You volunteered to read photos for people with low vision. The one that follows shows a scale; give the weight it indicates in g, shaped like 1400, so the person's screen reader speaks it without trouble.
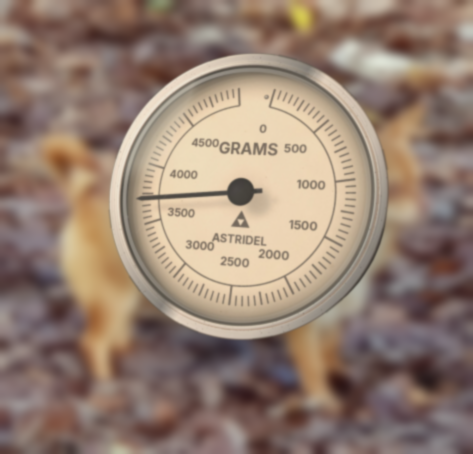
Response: 3700
